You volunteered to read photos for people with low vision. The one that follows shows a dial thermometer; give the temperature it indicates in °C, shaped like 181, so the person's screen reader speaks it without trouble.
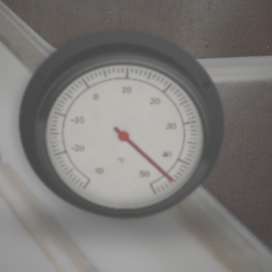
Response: 45
